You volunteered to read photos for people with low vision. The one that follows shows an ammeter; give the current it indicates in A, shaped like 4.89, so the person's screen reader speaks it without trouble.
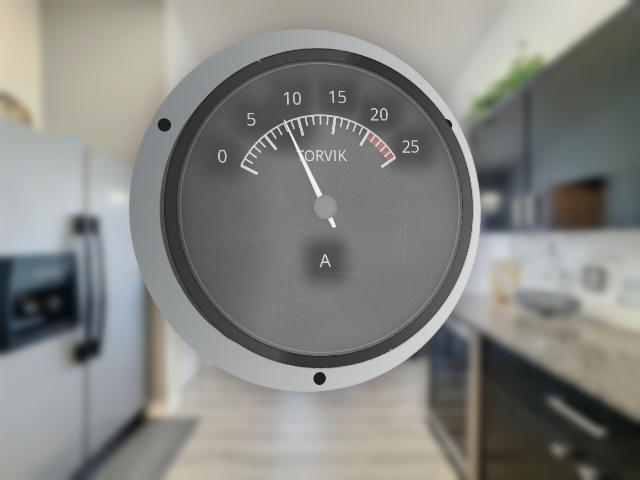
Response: 8
